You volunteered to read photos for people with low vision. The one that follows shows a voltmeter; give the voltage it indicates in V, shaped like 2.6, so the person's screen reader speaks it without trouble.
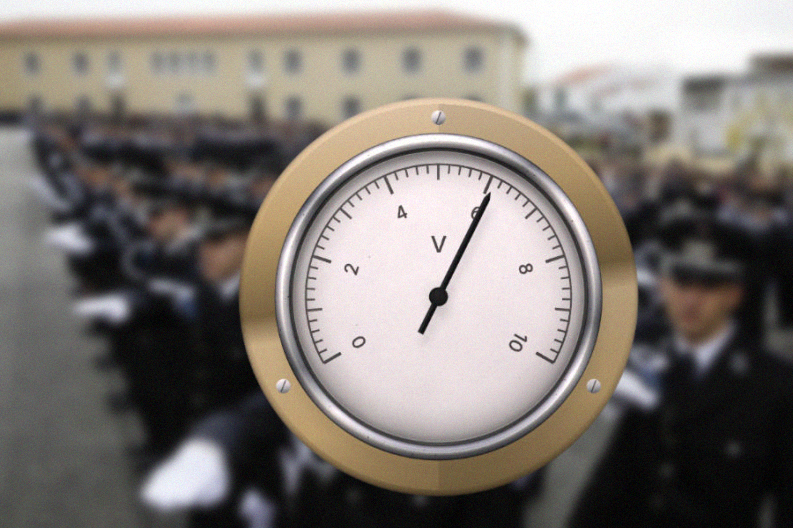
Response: 6.1
